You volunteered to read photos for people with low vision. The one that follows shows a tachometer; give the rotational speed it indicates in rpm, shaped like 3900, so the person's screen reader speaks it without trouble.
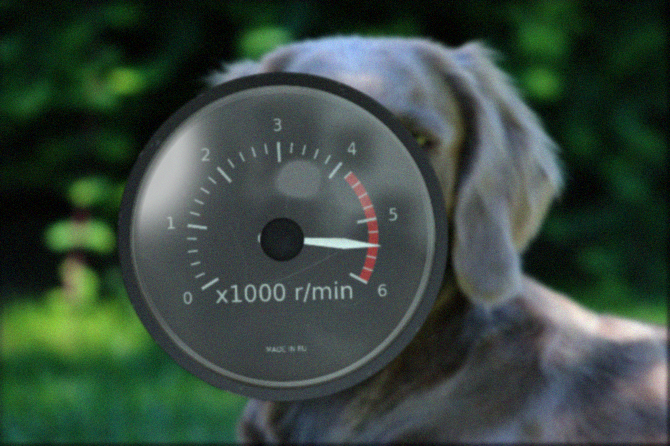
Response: 5400
